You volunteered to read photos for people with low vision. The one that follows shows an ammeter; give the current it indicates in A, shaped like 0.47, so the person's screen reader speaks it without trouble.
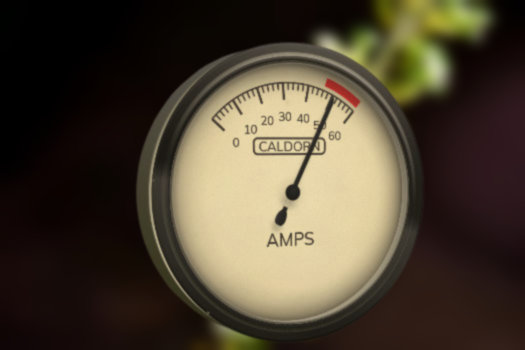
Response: 50
